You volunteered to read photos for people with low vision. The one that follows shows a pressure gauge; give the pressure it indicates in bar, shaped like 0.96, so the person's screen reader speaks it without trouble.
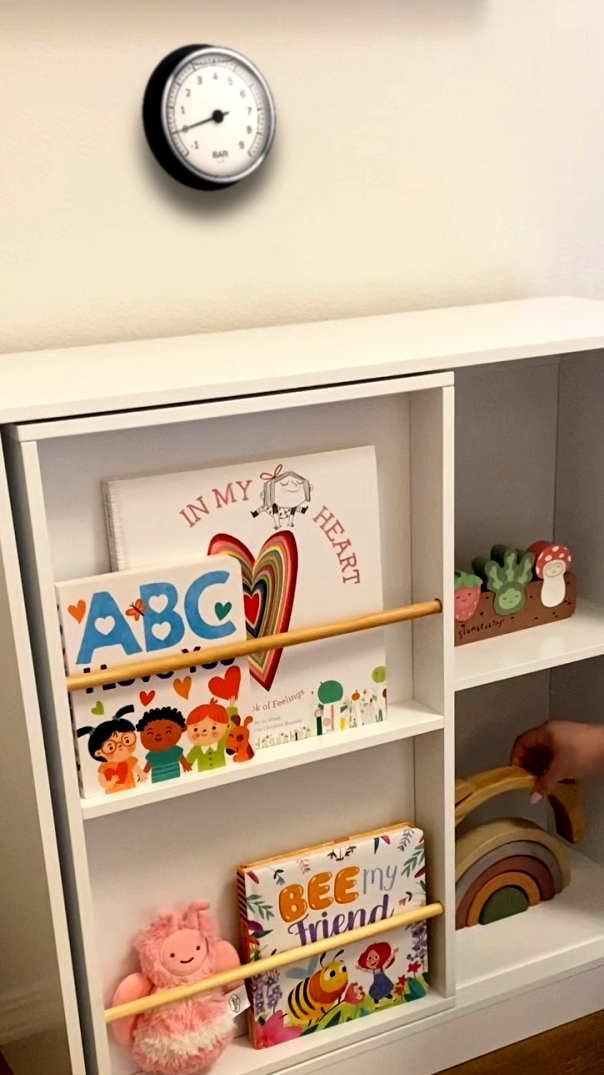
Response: 0
